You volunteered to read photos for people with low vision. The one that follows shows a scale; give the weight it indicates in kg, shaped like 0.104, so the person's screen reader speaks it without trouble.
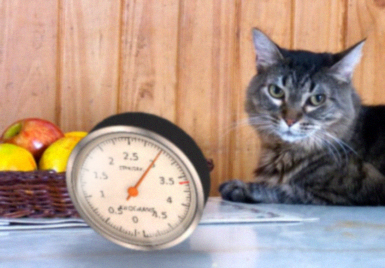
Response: 3
